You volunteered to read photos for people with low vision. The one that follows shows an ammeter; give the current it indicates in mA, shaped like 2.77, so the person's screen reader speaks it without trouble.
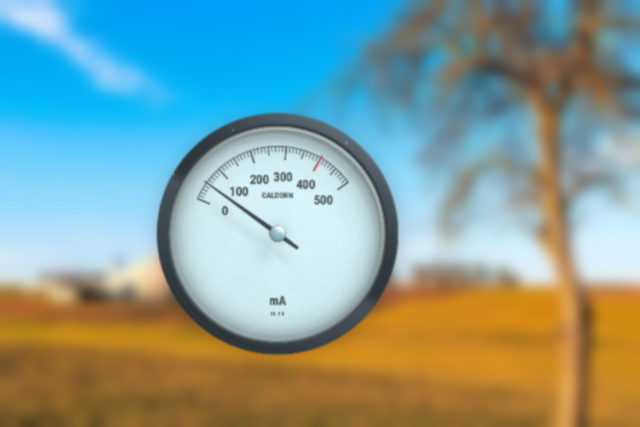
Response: 50
